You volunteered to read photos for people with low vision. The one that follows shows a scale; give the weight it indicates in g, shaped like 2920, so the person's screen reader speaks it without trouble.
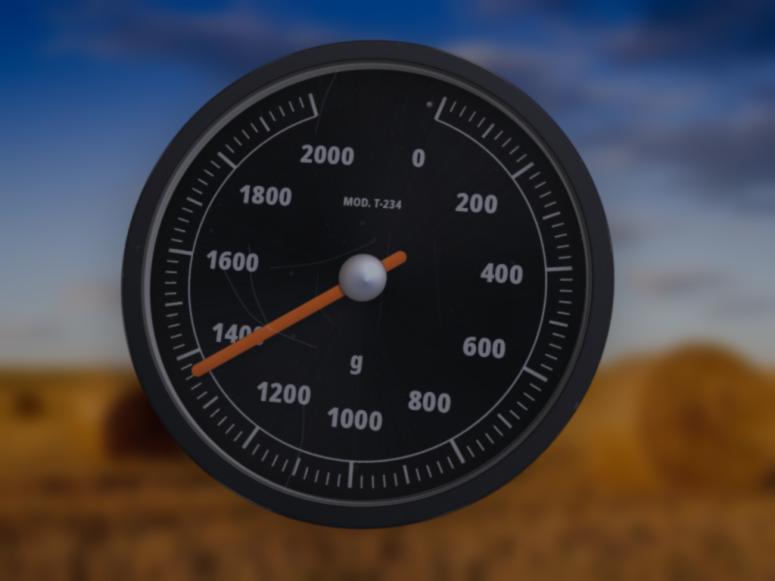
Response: 1360
